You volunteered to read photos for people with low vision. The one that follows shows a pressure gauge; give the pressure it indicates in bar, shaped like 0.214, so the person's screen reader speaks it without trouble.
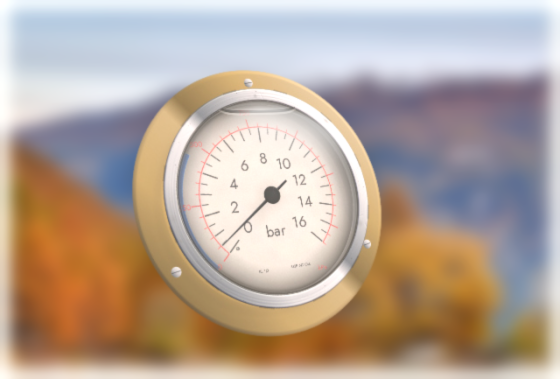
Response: 0.5
